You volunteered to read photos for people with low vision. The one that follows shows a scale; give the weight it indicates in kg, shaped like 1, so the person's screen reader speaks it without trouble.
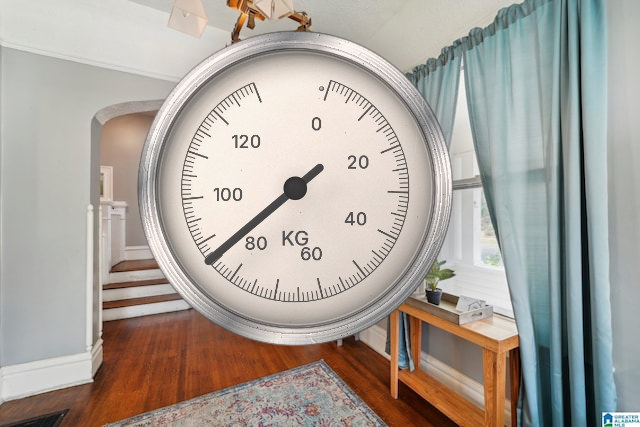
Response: 86
